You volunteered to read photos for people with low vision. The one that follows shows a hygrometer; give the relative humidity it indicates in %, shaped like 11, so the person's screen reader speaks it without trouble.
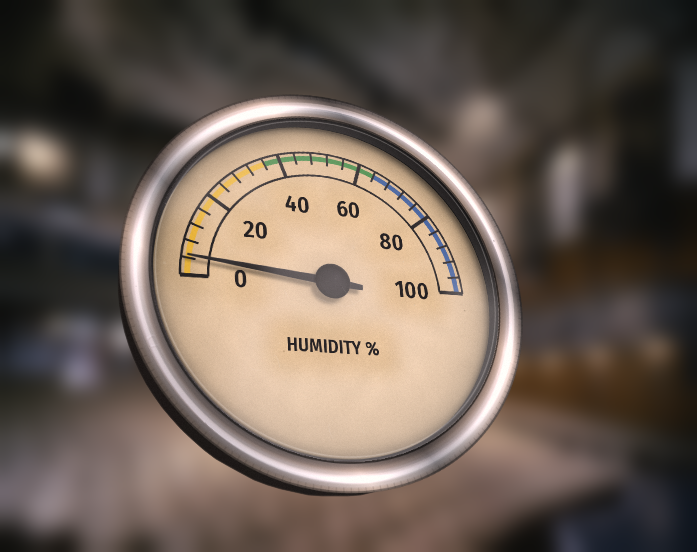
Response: 4
